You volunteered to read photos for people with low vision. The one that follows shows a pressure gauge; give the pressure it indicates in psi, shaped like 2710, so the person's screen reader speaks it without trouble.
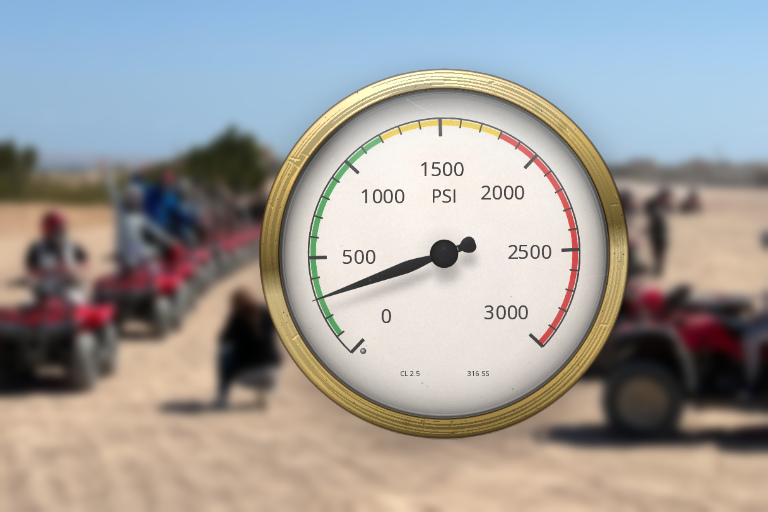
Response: 300
